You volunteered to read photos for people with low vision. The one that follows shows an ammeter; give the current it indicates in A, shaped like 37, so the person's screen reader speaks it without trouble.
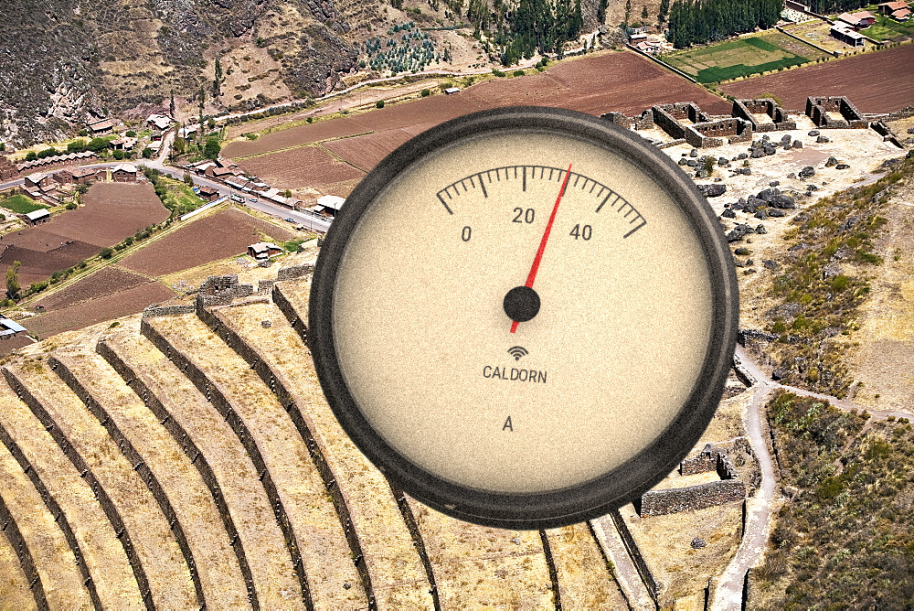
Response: 30
